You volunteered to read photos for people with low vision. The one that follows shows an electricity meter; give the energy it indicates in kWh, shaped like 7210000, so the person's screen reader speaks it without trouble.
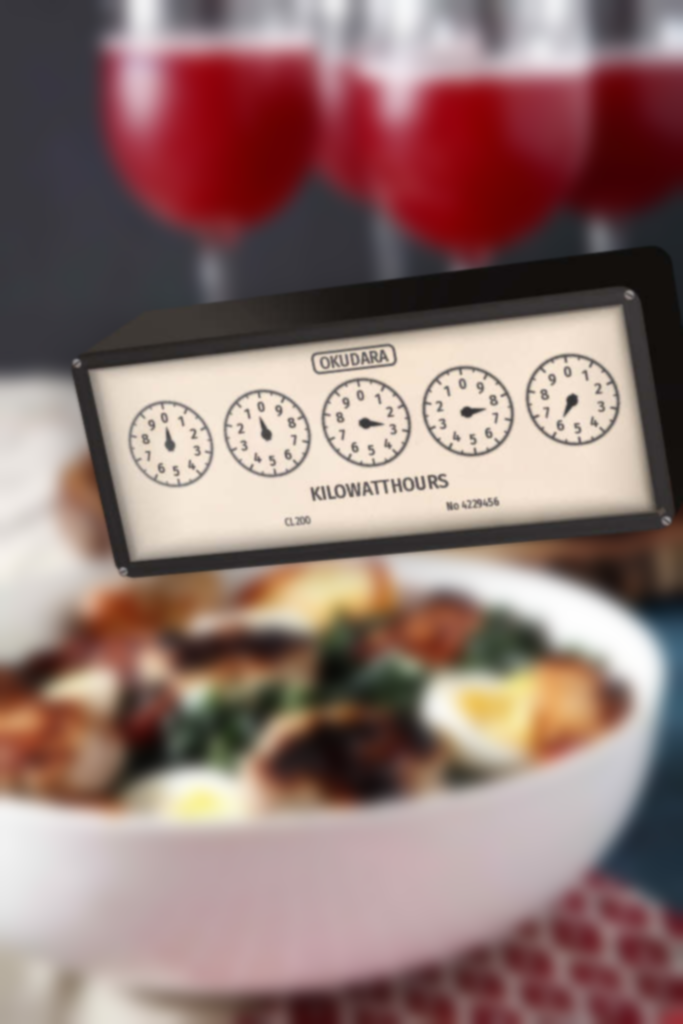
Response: 276
